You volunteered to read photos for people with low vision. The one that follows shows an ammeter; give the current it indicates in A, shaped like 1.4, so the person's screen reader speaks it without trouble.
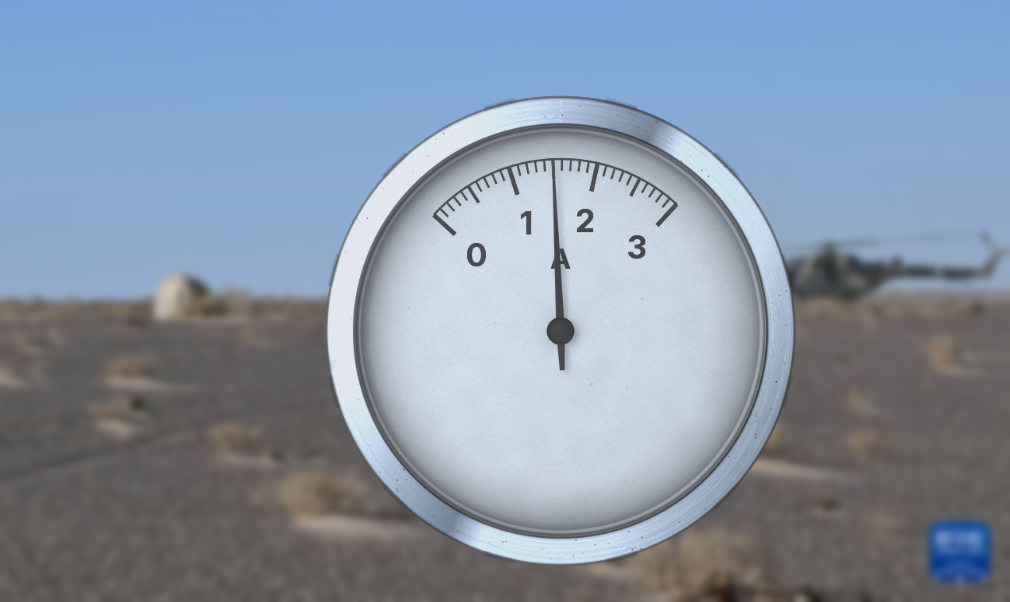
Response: 1.5
